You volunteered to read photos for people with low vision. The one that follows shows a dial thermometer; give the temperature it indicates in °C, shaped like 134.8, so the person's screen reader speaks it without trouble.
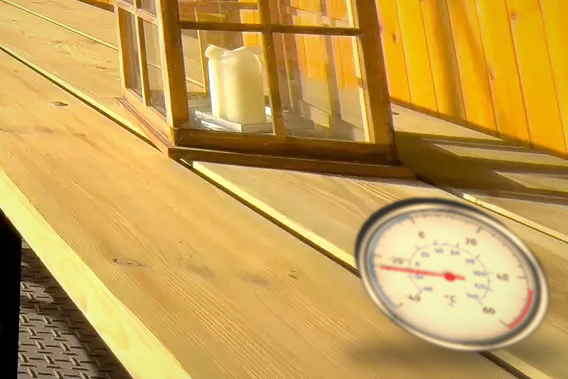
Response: -24
